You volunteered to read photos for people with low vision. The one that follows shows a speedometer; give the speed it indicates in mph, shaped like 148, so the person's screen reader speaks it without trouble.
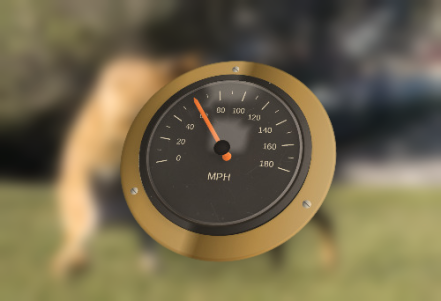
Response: 60
